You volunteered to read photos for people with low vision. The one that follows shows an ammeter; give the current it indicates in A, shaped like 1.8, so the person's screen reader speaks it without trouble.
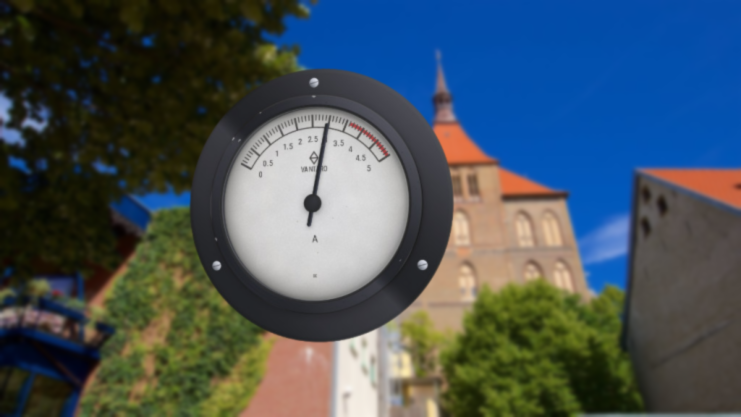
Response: 3
